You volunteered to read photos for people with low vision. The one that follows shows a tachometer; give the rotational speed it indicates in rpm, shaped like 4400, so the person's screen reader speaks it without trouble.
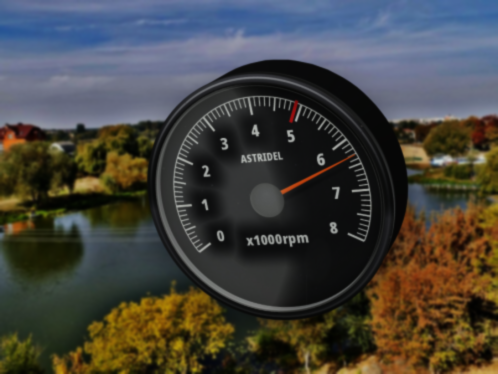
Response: 6300
